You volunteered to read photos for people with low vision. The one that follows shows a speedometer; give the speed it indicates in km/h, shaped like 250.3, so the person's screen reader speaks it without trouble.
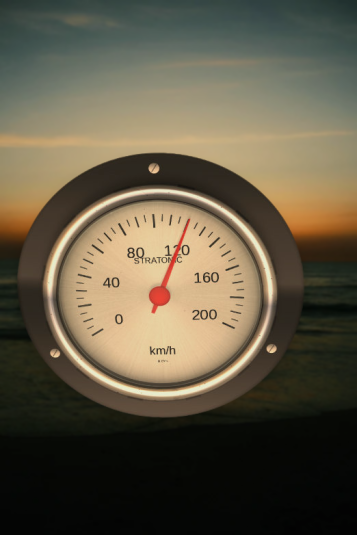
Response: 120
